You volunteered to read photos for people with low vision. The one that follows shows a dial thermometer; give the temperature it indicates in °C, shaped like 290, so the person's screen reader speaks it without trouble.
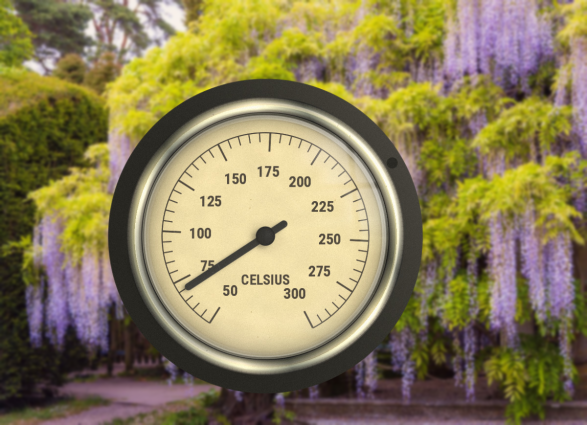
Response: 70
